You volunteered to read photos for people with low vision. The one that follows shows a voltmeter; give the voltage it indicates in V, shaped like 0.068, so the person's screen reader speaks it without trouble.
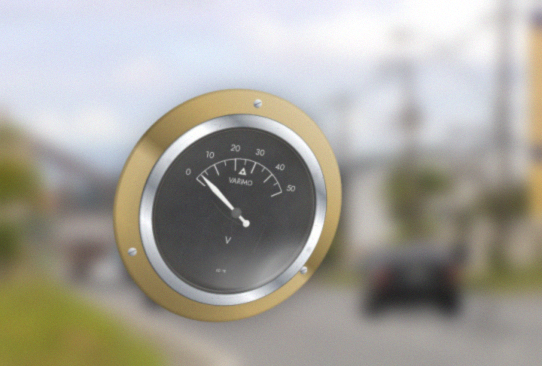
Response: 2.5
